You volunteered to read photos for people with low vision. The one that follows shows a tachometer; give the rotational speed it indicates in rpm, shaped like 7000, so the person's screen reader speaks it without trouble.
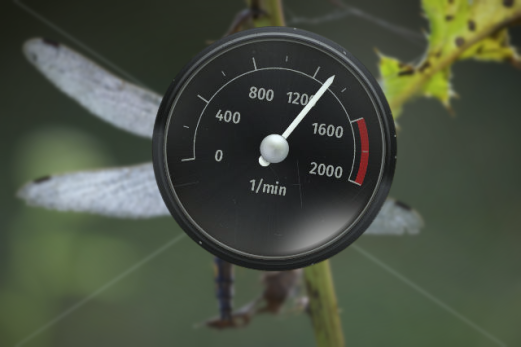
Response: 1300
